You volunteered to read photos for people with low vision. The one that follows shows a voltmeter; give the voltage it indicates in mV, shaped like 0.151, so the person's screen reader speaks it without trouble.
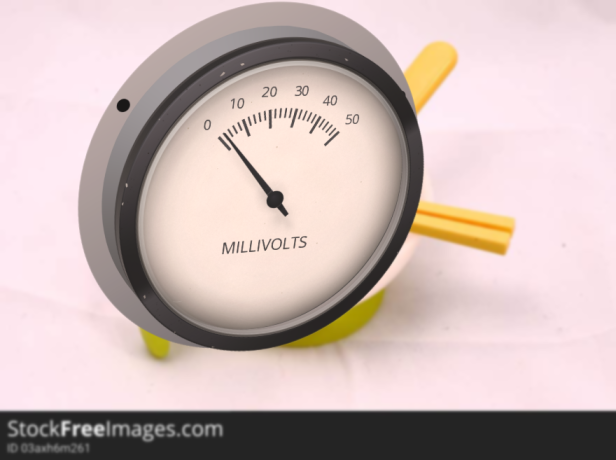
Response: 2
